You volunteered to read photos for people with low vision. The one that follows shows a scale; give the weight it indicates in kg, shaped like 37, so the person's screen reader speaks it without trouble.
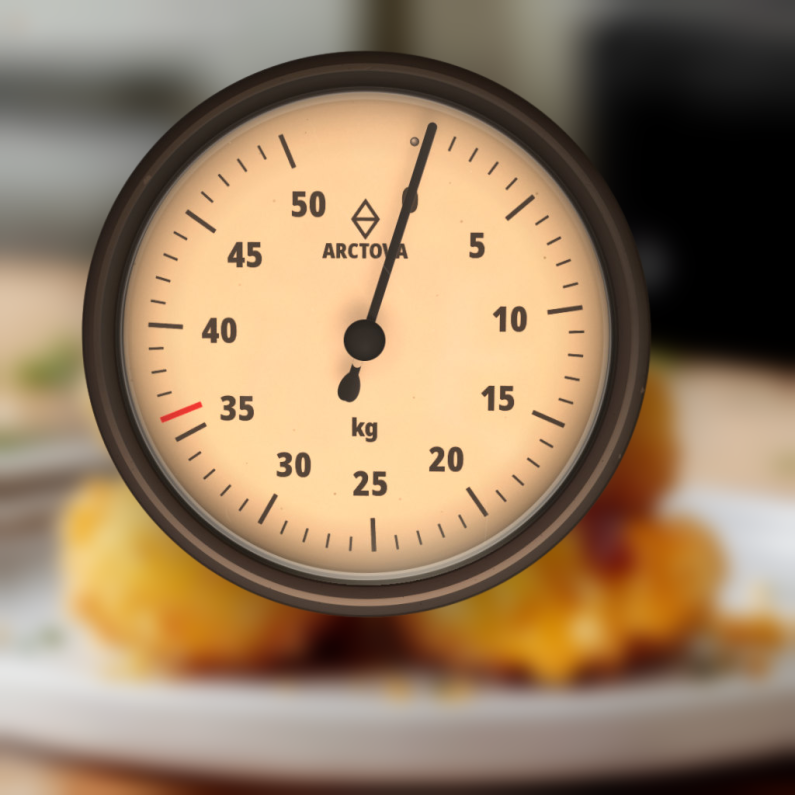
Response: 0
